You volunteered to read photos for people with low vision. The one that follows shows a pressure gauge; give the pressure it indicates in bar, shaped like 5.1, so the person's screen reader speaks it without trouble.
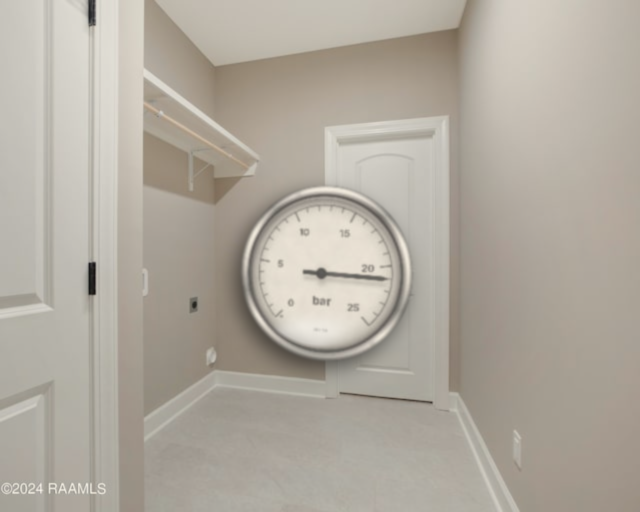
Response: 21
